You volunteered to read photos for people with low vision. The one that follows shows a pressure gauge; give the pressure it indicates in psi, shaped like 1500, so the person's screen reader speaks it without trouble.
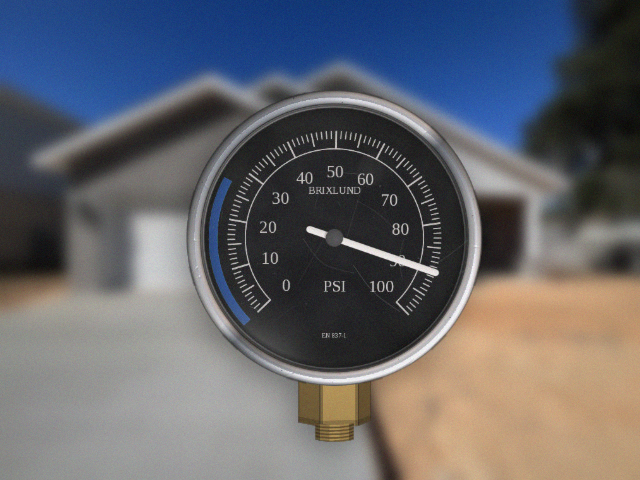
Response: 90
